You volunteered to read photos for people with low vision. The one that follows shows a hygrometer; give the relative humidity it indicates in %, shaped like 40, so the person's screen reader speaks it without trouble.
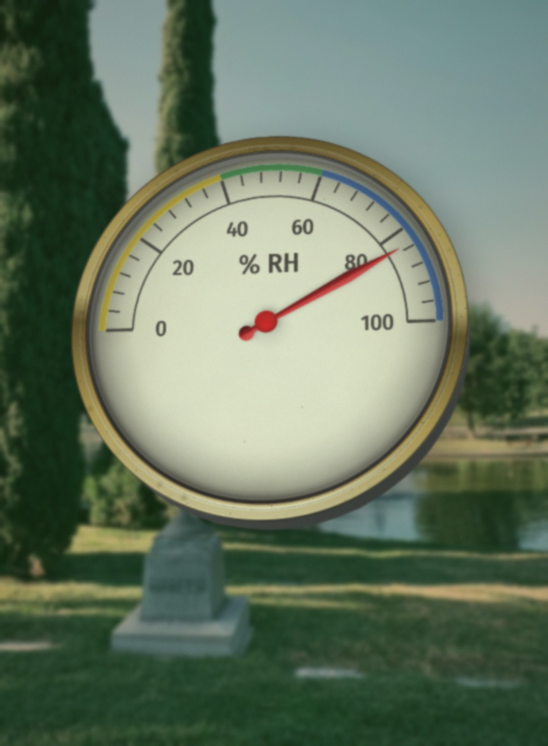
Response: 84
